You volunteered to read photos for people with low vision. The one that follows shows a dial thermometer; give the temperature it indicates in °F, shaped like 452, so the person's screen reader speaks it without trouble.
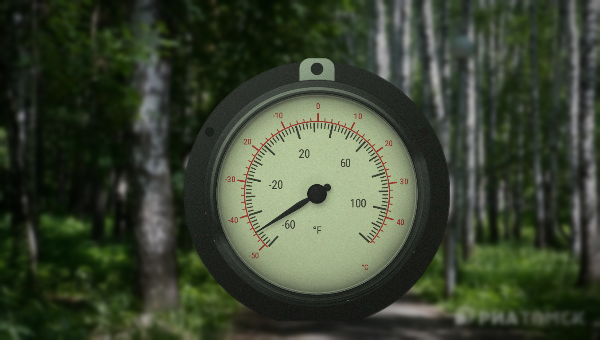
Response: -50
